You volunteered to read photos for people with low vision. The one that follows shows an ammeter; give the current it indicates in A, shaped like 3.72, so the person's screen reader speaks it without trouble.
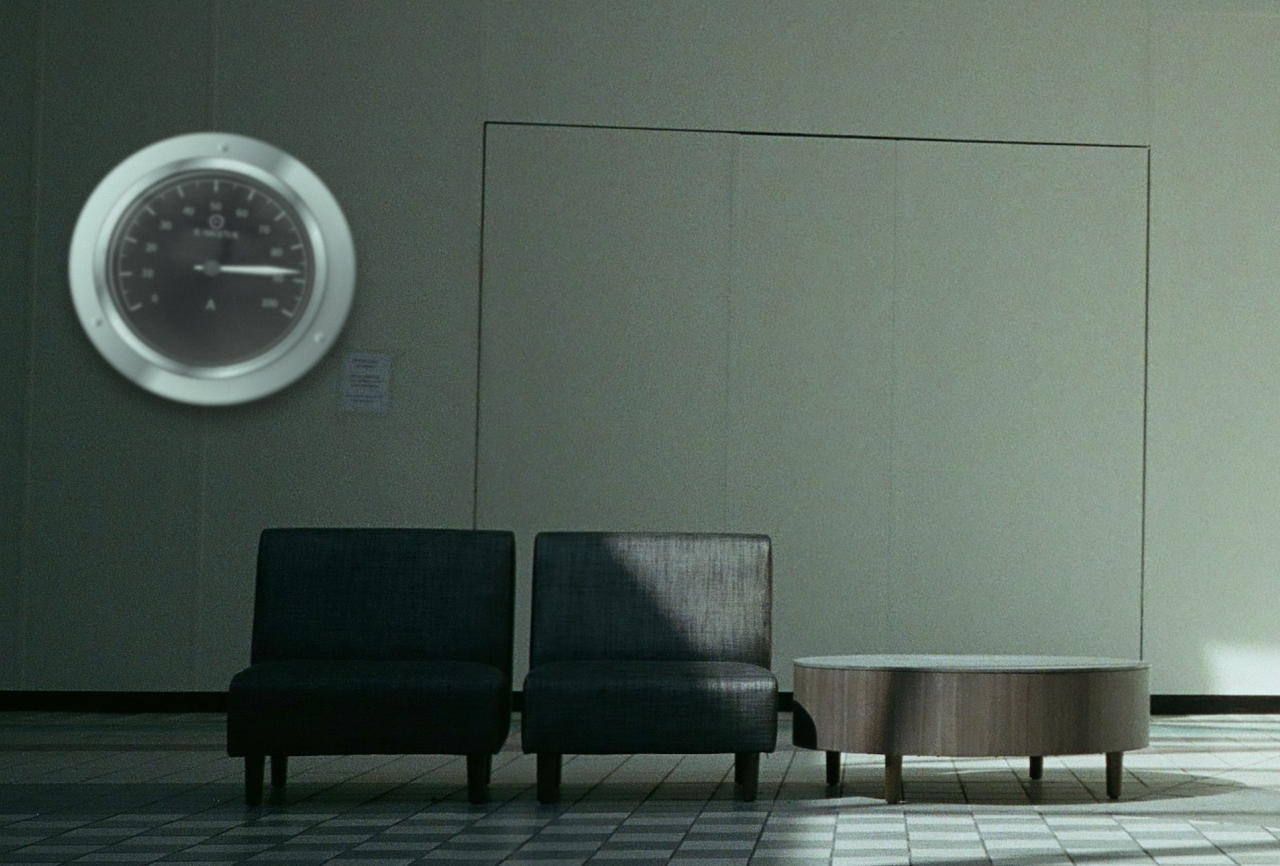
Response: 87.5
